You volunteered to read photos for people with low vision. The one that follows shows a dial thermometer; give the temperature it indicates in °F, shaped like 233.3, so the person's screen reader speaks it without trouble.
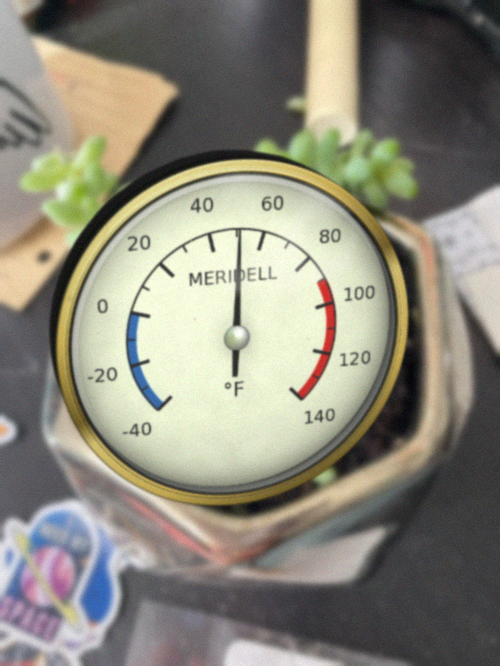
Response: 50
